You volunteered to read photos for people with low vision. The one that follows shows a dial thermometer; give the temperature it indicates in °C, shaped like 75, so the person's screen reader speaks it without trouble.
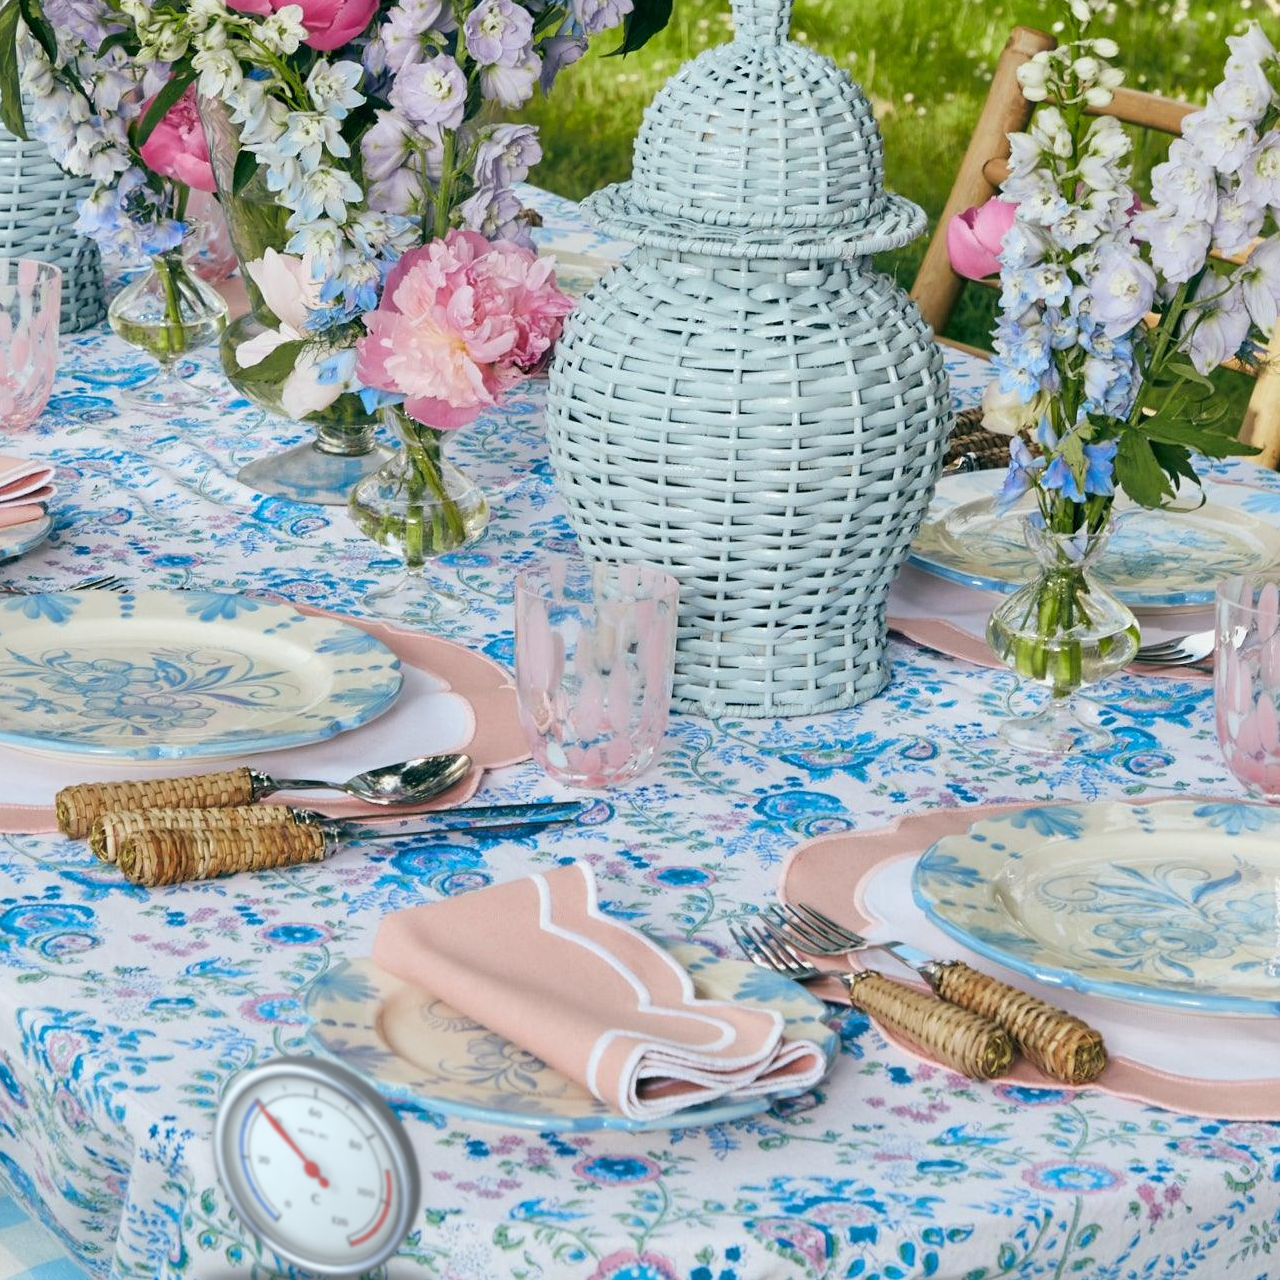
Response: 40
